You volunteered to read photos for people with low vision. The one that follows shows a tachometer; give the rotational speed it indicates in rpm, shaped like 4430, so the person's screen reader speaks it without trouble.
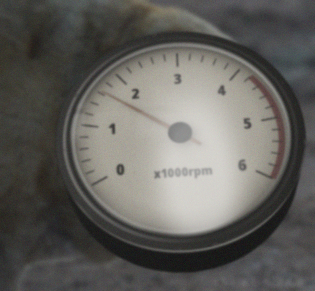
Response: 1600
